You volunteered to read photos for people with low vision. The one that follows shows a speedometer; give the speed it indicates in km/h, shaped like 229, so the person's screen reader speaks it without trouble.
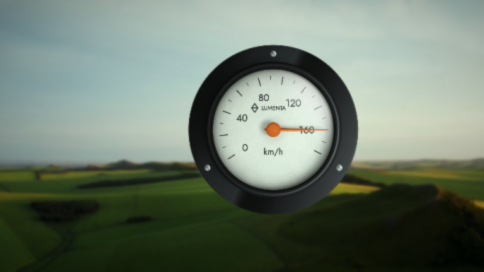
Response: 160
